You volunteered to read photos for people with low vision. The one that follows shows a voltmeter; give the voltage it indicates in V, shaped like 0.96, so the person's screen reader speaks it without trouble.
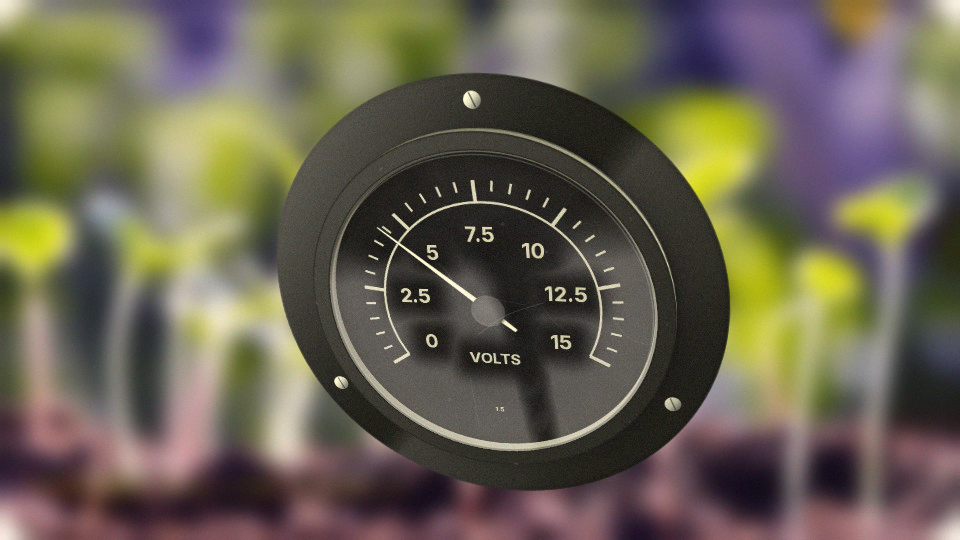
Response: 4.5
